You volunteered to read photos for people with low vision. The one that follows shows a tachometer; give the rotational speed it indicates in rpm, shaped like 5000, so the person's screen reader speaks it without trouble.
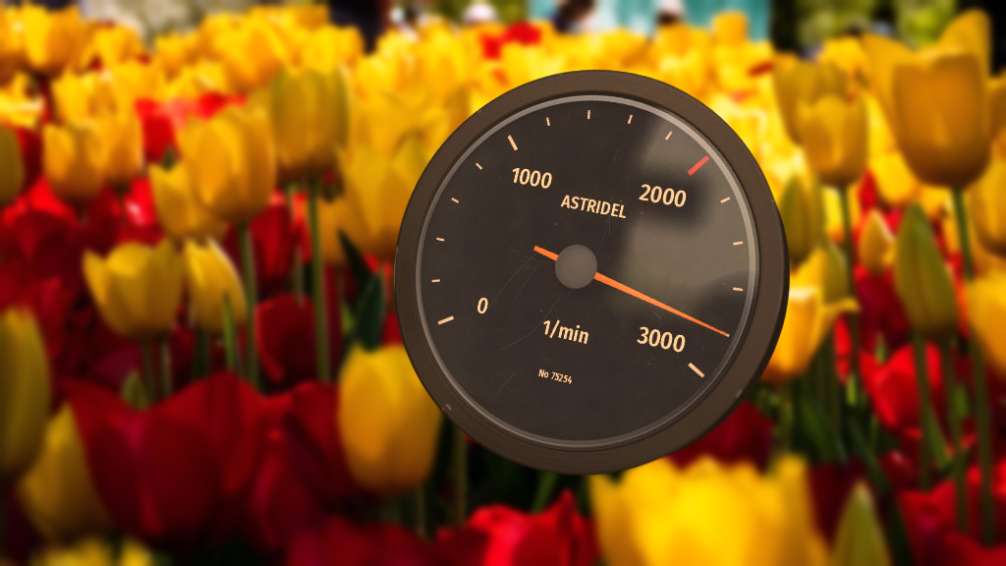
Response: 2800
